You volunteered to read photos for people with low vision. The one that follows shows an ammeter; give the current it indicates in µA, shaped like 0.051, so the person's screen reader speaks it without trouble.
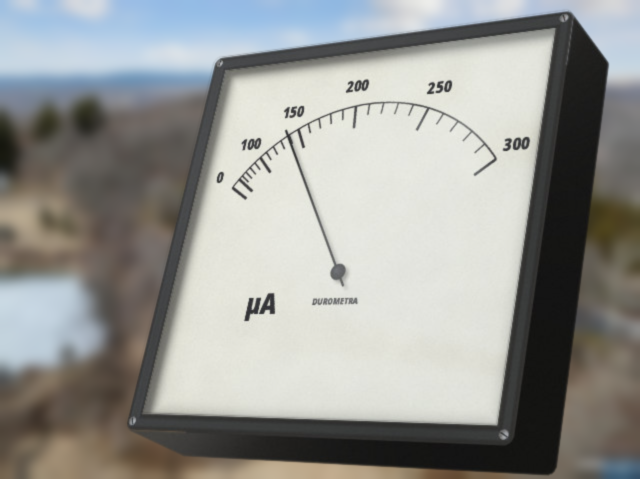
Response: 140
